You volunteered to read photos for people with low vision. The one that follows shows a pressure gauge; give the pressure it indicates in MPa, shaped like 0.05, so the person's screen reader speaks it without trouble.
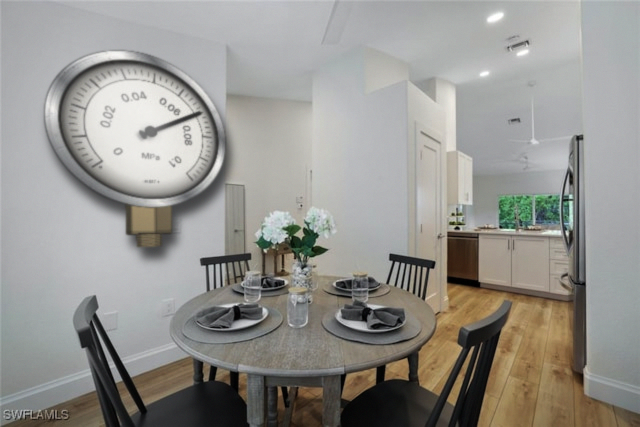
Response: 0.07
